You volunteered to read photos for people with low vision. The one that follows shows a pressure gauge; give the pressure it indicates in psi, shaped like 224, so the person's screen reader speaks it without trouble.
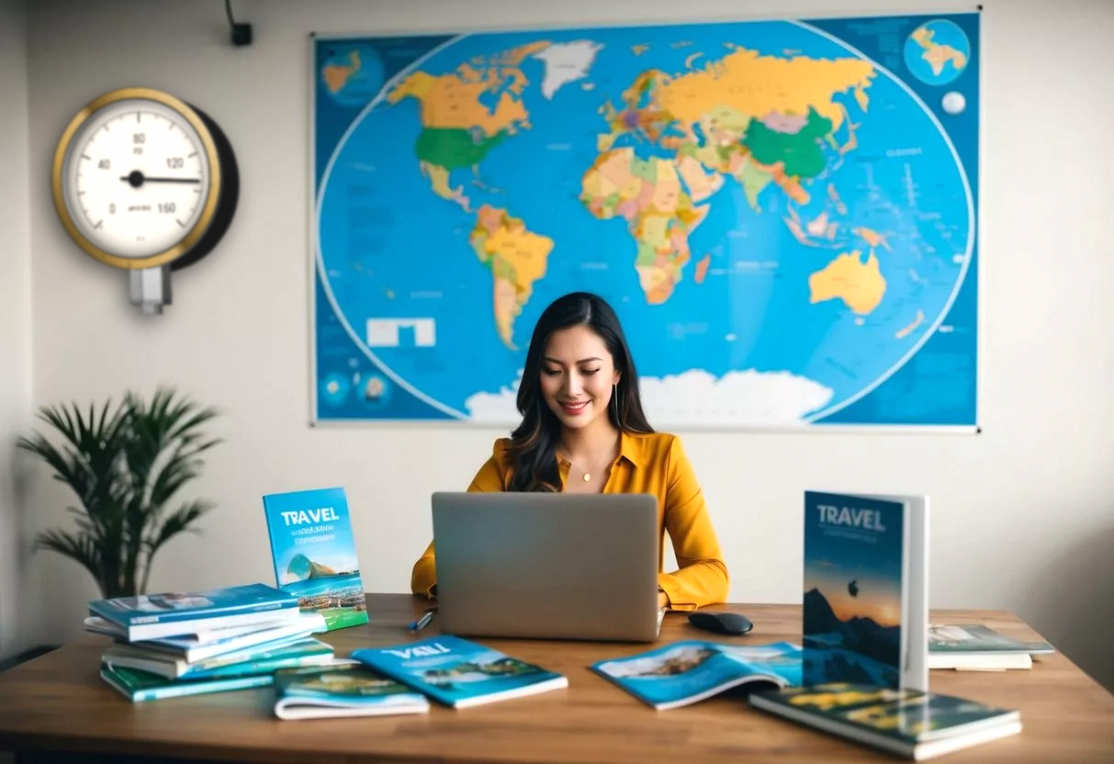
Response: 135
